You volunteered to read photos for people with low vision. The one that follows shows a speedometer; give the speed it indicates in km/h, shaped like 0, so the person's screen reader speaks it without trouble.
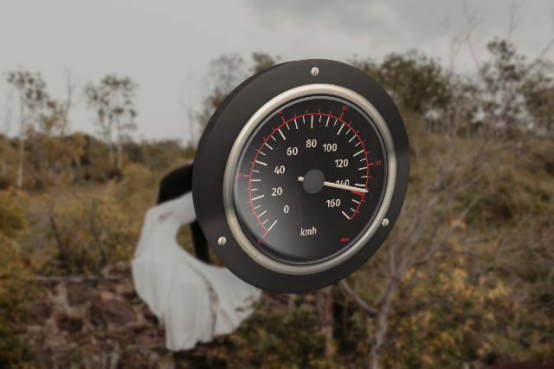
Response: 142.5
